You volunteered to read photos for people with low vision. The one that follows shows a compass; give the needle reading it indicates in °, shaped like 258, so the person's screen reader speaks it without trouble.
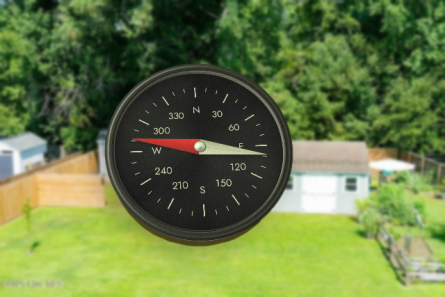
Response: 280
